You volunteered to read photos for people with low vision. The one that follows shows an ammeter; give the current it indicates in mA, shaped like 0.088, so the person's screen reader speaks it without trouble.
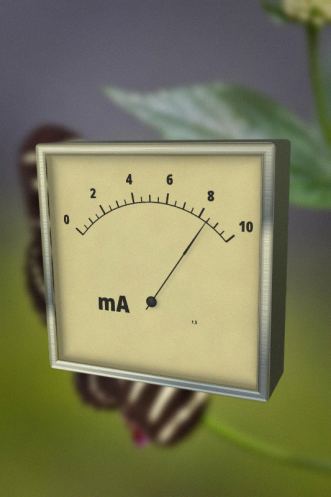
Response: 8.5
